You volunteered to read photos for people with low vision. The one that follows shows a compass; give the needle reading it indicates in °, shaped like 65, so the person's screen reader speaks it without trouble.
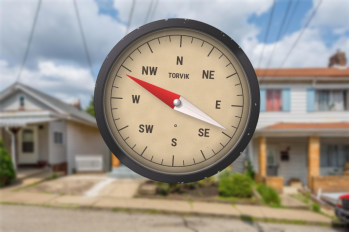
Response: 295
